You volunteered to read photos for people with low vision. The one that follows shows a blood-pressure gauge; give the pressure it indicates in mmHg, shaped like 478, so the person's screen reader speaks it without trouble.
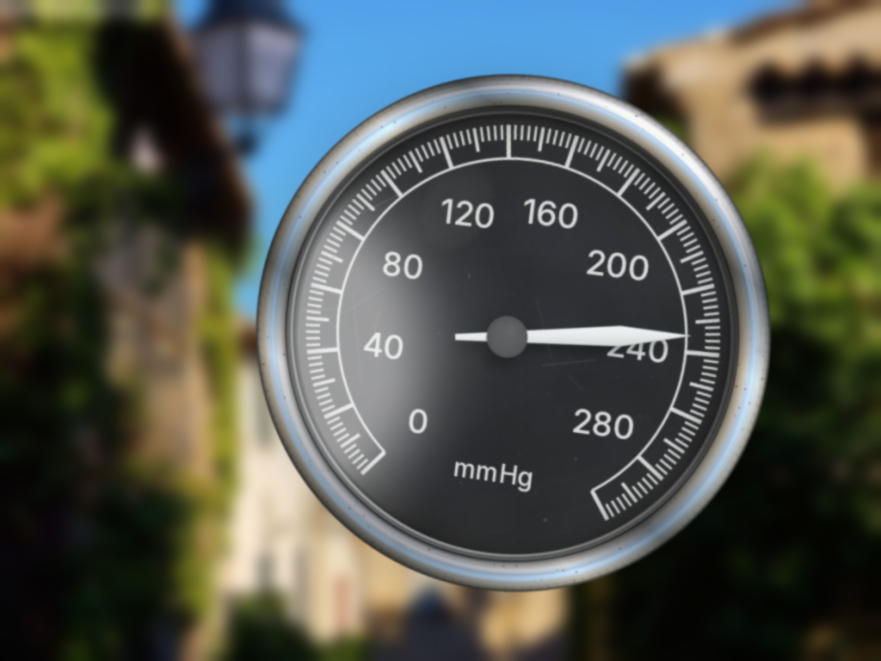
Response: 234
